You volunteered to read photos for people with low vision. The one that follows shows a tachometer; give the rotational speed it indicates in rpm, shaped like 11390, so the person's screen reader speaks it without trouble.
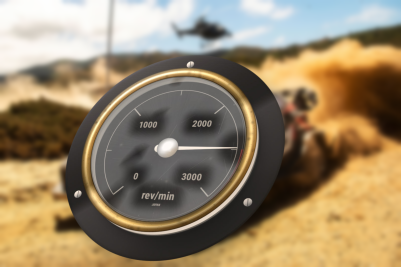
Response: 2500
